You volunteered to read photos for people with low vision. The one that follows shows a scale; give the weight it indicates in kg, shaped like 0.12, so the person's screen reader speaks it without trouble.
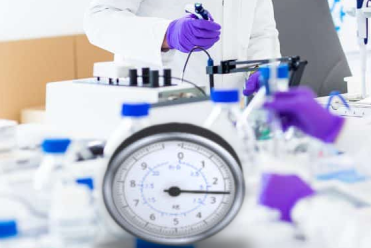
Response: 2.5
